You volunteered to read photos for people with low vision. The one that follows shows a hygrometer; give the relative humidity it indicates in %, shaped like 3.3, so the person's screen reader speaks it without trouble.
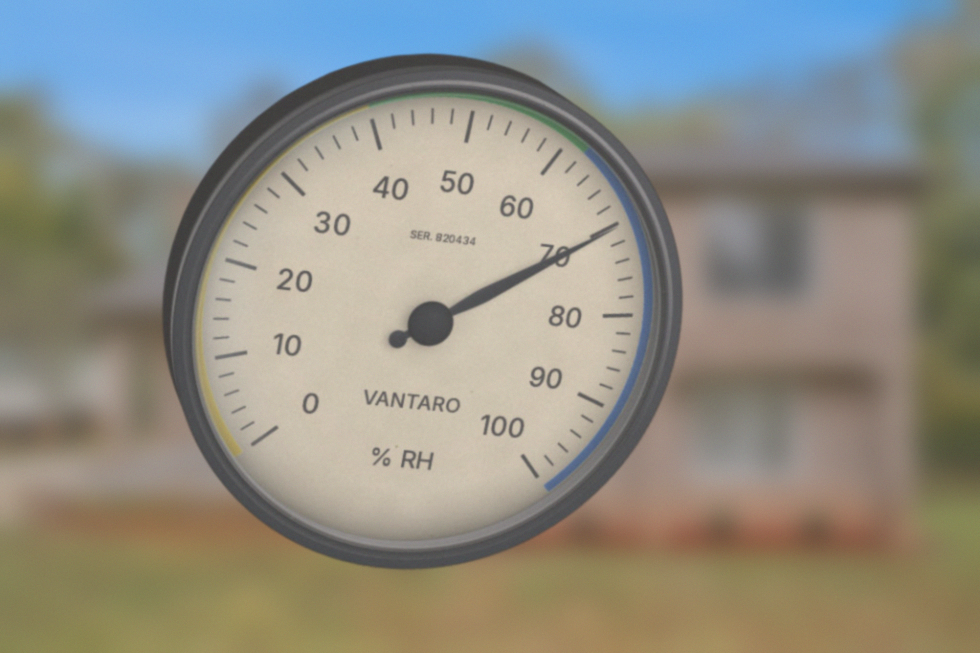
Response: 70
